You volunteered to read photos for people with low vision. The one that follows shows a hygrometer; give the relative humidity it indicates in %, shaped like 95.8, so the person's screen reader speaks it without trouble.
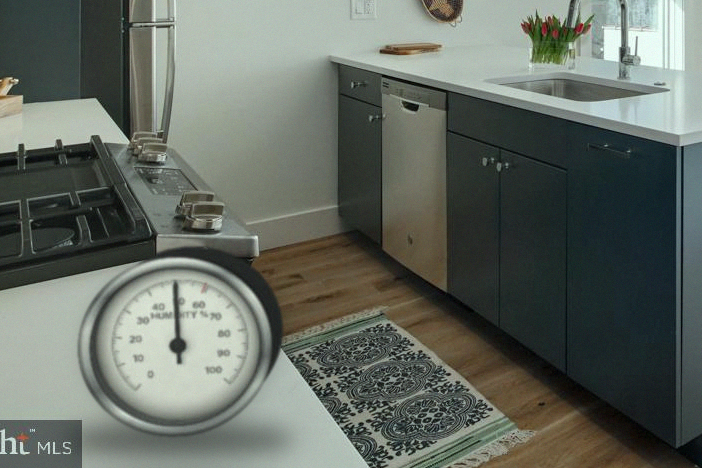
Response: 50
